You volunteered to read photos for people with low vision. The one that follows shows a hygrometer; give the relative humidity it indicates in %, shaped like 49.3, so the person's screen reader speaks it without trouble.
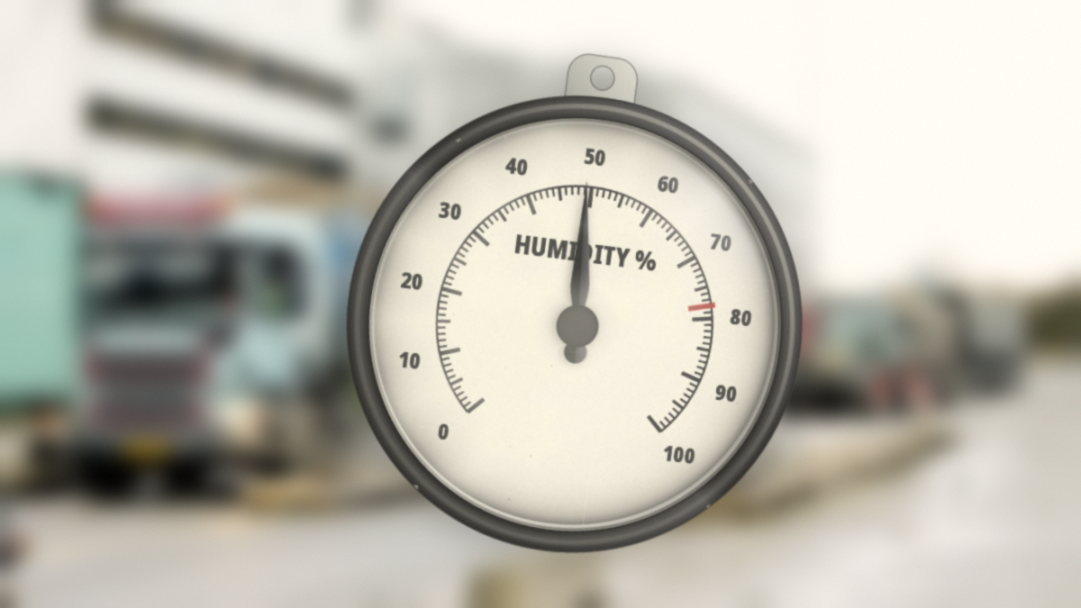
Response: 49
